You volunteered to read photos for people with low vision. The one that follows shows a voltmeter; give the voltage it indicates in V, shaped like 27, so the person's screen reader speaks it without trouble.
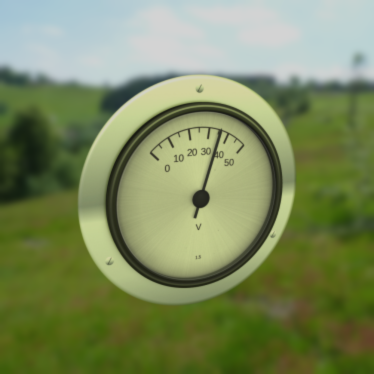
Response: 35
